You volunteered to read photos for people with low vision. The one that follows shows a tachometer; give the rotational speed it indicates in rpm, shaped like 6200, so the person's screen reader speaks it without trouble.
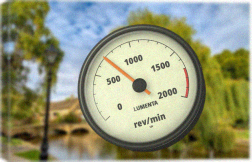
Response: 700
